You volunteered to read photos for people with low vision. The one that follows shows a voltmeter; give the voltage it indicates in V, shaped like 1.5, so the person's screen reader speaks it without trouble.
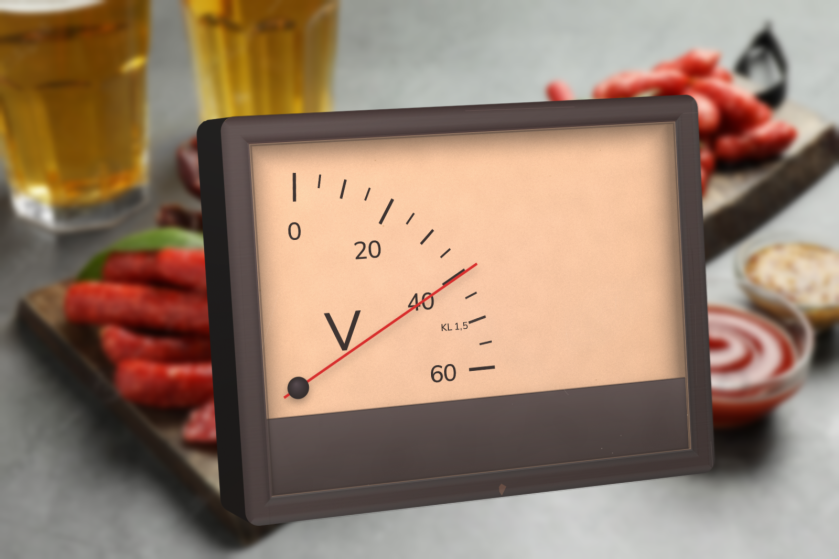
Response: 40
